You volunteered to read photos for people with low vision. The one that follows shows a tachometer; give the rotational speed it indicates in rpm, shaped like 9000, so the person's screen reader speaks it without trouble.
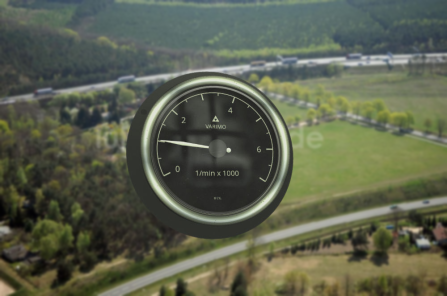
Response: 1000
